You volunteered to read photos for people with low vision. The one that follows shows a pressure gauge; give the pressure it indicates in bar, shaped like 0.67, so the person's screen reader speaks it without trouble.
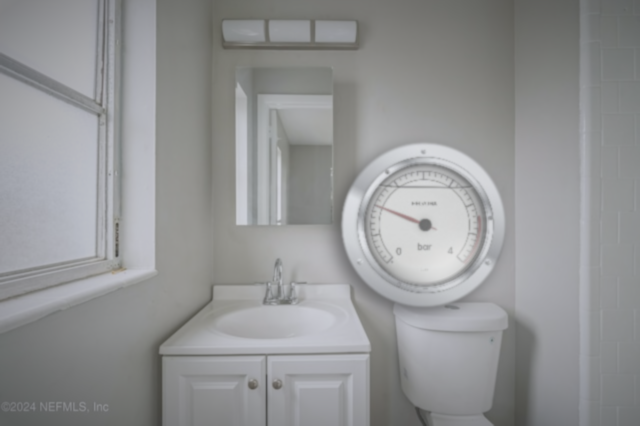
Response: 1
